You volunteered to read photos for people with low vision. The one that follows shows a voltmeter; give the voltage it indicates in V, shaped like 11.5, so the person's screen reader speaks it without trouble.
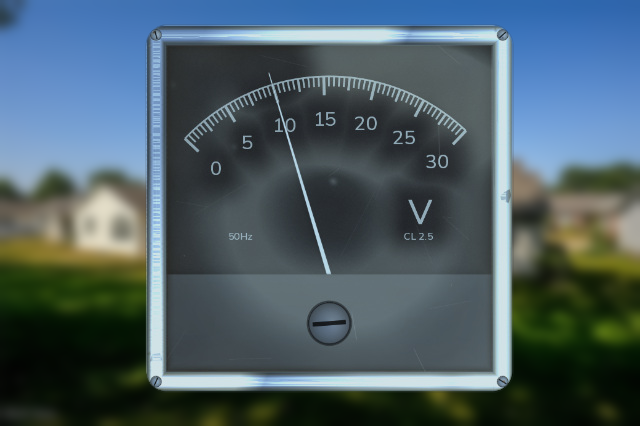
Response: 10
